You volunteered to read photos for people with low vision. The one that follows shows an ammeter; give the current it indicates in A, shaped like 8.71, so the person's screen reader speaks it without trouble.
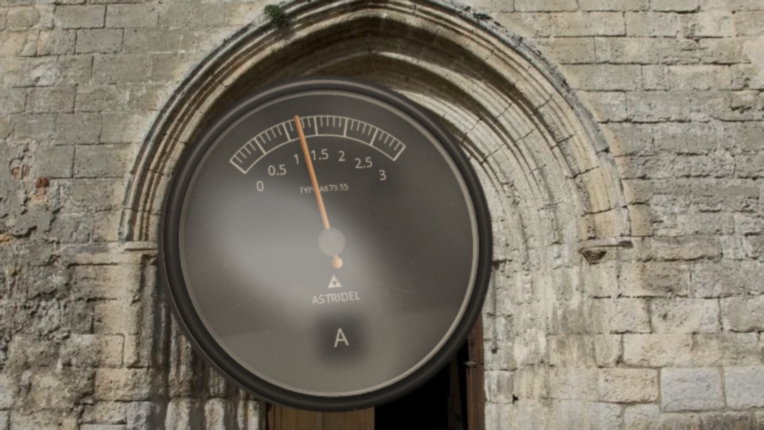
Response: 1.2
